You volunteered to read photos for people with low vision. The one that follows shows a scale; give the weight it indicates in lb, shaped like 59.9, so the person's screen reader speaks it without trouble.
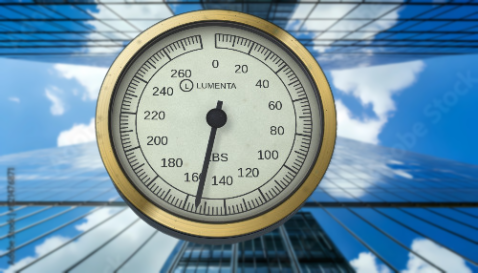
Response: 154
